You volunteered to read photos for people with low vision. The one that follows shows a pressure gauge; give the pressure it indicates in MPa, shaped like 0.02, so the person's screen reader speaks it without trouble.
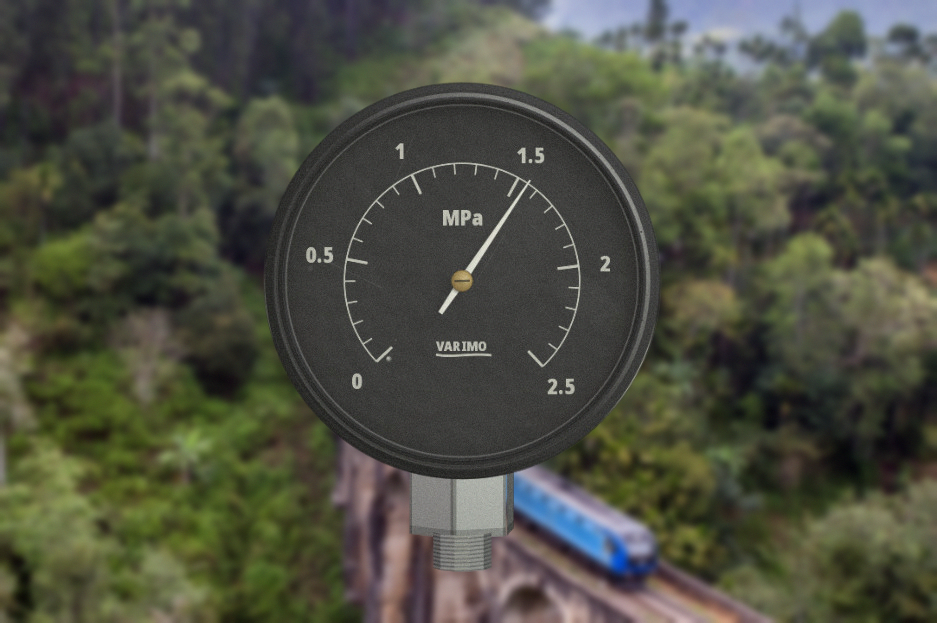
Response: 1.55
